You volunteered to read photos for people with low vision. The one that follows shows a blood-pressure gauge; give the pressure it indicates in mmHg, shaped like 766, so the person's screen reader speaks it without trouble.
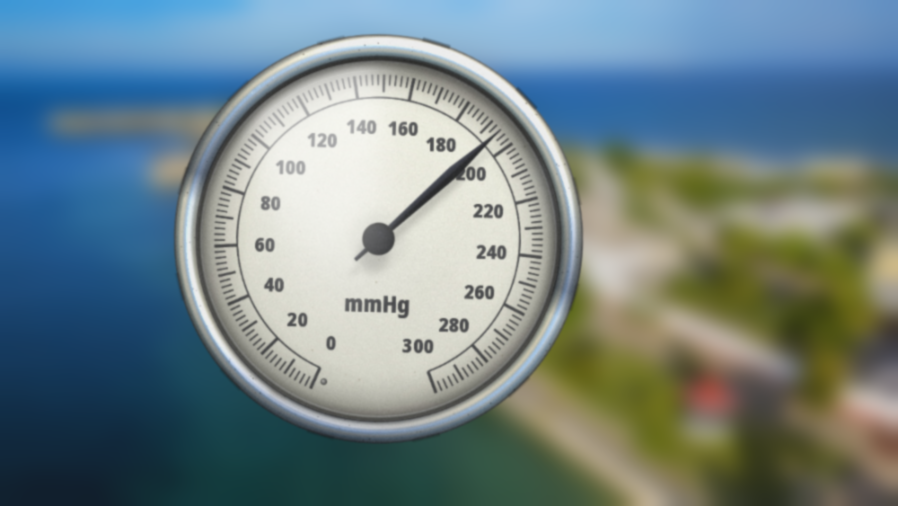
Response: 194
